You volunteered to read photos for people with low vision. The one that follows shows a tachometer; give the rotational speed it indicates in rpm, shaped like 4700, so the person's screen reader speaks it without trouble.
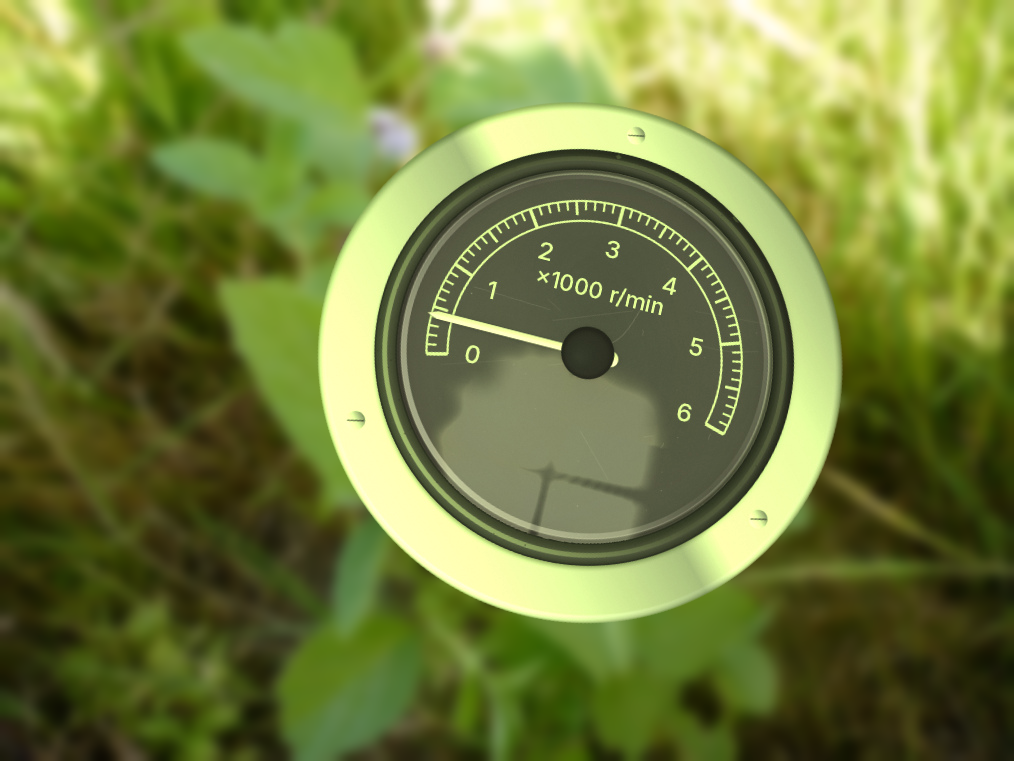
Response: 400
